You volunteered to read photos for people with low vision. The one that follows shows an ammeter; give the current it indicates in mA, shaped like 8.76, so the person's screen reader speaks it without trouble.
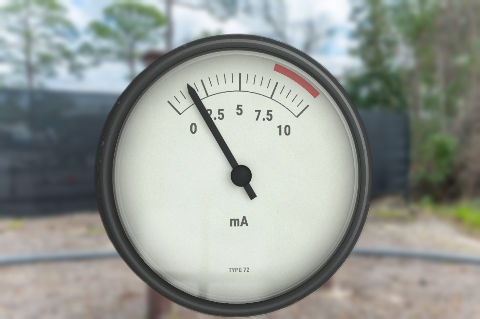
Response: 1.5
